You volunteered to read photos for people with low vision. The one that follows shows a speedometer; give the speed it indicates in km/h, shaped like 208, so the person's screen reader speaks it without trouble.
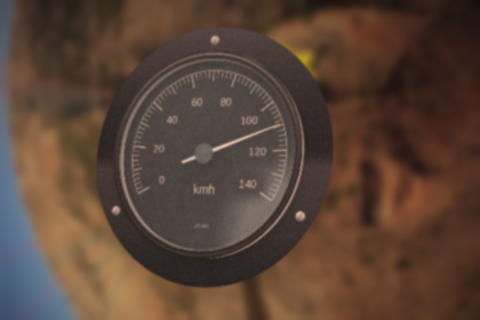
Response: 110
